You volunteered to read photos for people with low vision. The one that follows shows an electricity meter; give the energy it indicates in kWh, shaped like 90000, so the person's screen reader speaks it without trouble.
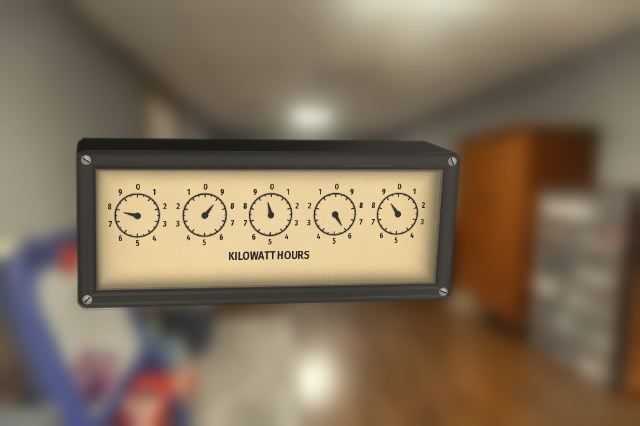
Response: 78959
